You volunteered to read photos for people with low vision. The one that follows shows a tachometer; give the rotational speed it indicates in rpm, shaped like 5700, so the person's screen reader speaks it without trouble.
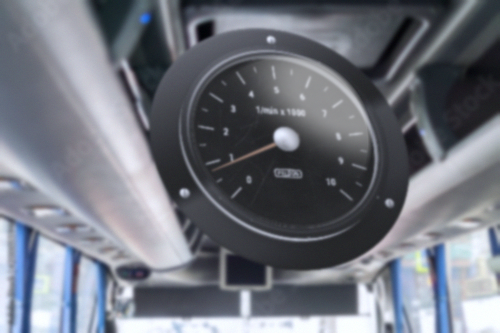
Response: 750
